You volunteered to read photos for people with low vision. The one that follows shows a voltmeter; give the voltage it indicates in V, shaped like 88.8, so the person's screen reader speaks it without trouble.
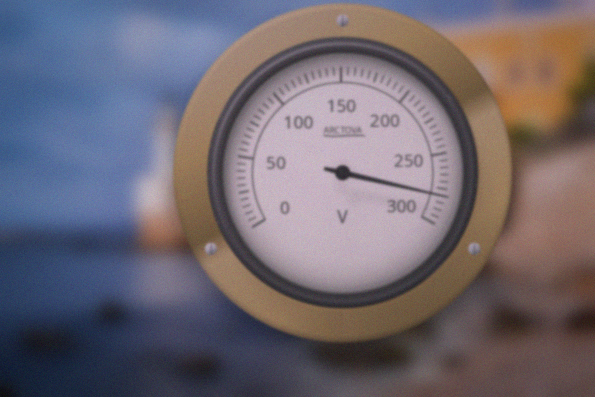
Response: 280
